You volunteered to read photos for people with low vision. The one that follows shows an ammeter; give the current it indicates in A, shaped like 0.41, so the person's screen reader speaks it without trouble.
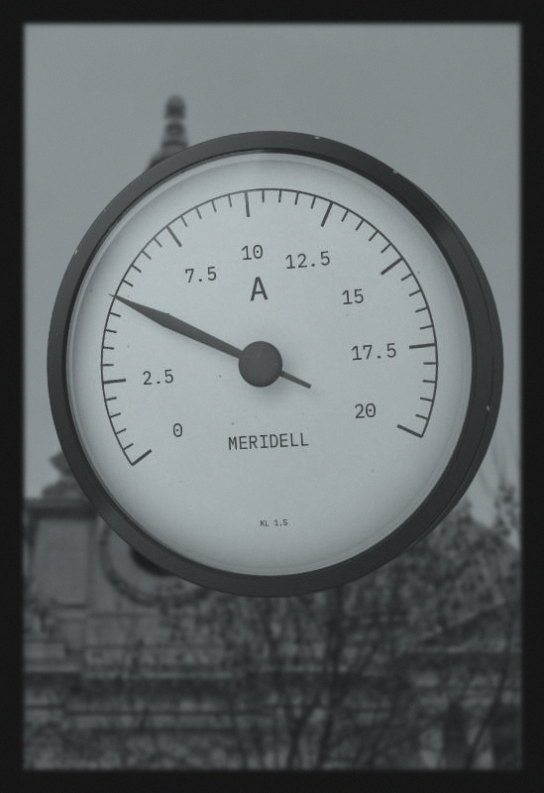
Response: 5
